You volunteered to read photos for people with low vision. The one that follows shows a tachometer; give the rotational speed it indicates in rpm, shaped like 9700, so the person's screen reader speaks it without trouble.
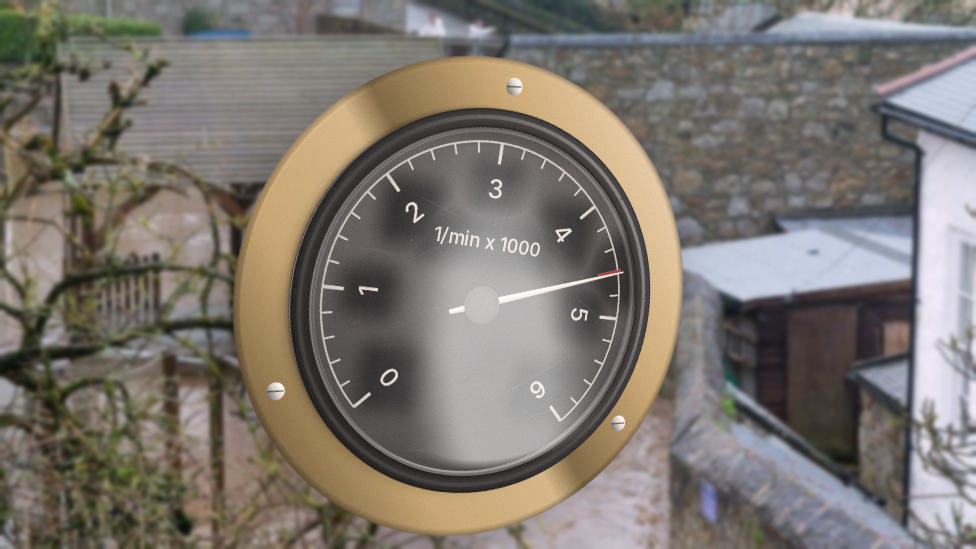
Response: 4600
